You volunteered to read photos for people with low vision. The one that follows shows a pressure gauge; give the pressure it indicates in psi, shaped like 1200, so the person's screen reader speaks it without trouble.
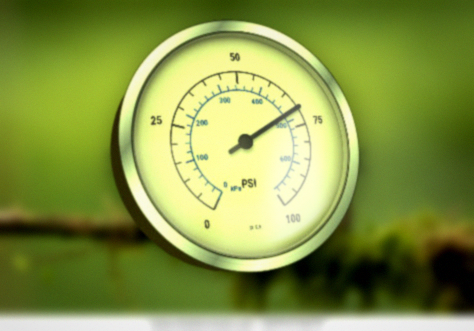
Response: 70
